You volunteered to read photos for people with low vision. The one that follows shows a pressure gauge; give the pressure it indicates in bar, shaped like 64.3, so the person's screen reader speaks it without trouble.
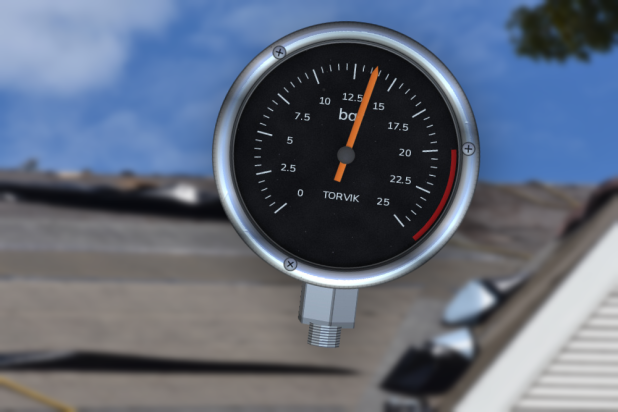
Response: 13.75
